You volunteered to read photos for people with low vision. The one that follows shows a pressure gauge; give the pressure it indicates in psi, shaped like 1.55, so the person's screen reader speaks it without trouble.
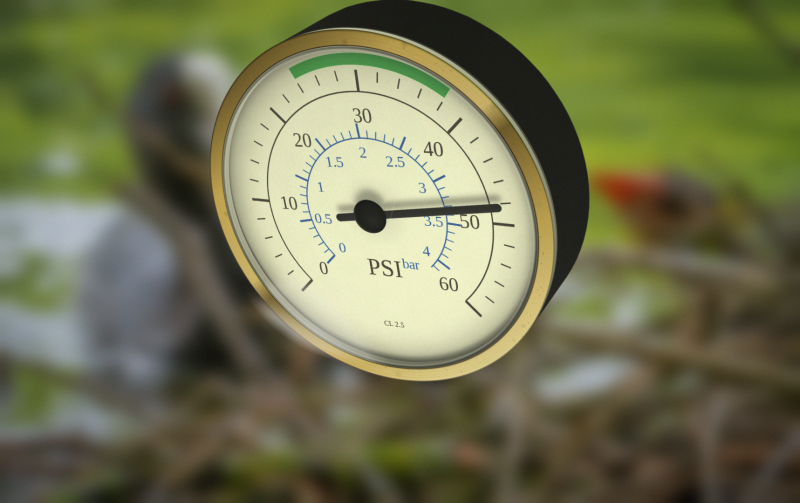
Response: 48
